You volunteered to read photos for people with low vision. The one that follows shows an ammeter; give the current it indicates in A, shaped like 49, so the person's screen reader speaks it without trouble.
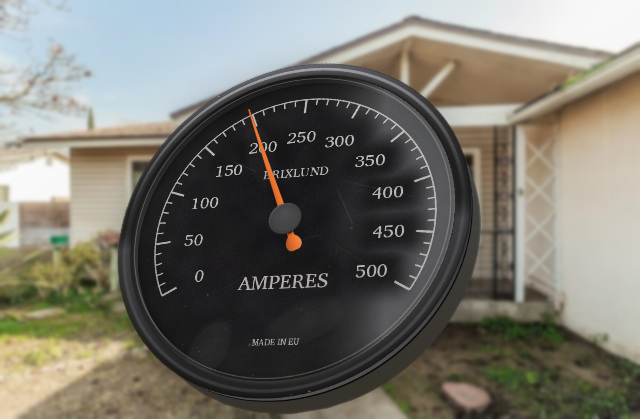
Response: 200
